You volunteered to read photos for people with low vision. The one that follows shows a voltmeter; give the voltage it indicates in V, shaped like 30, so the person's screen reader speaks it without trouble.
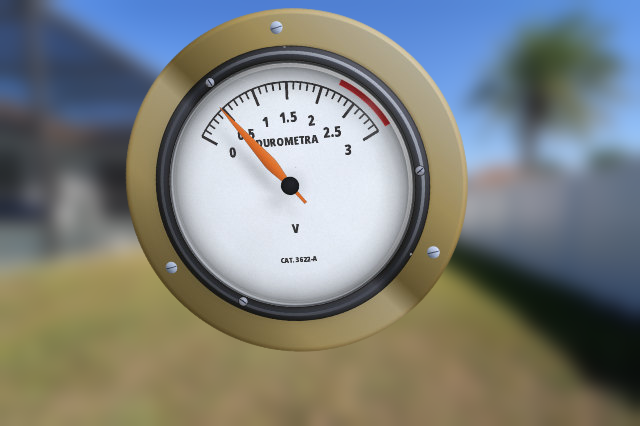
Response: 0.5
